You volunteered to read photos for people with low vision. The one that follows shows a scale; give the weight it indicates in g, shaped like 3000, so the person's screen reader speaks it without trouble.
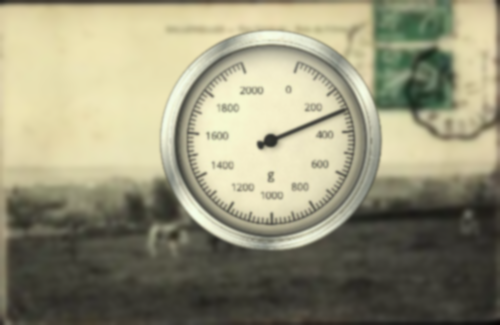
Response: 300
